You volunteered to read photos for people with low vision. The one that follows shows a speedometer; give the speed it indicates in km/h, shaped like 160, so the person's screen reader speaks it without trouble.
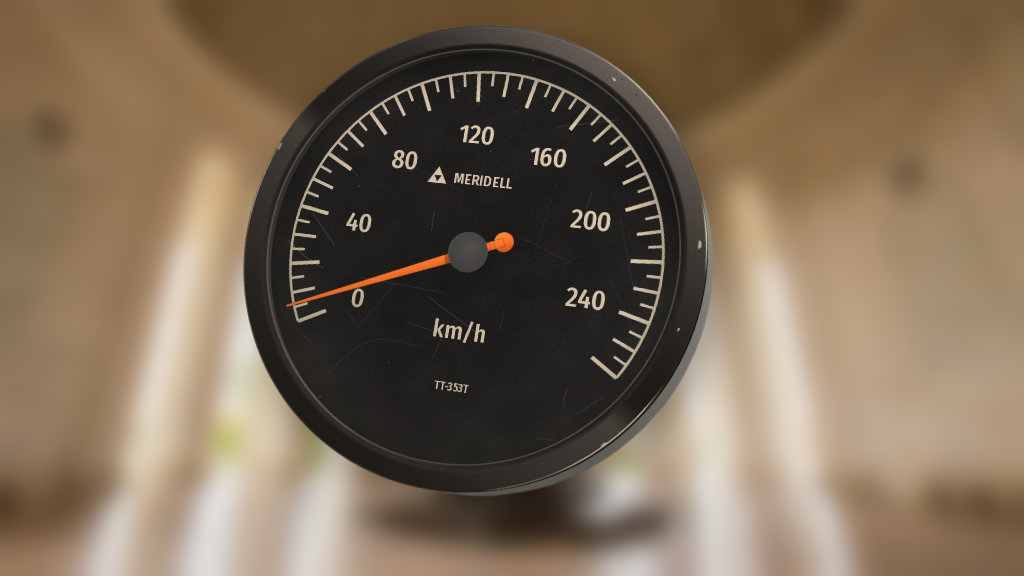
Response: 5
